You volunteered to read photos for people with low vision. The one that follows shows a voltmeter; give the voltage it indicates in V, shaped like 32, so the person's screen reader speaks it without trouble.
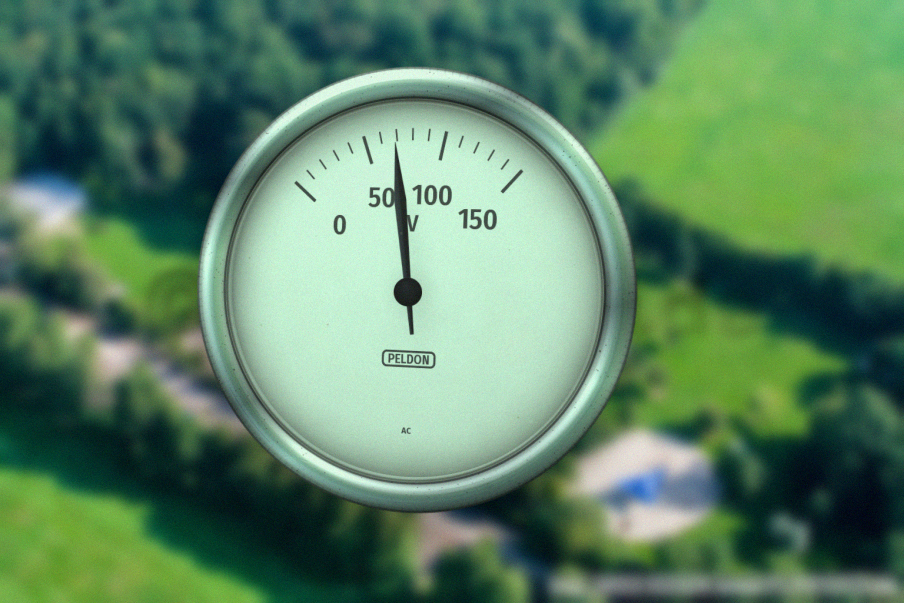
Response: 70
